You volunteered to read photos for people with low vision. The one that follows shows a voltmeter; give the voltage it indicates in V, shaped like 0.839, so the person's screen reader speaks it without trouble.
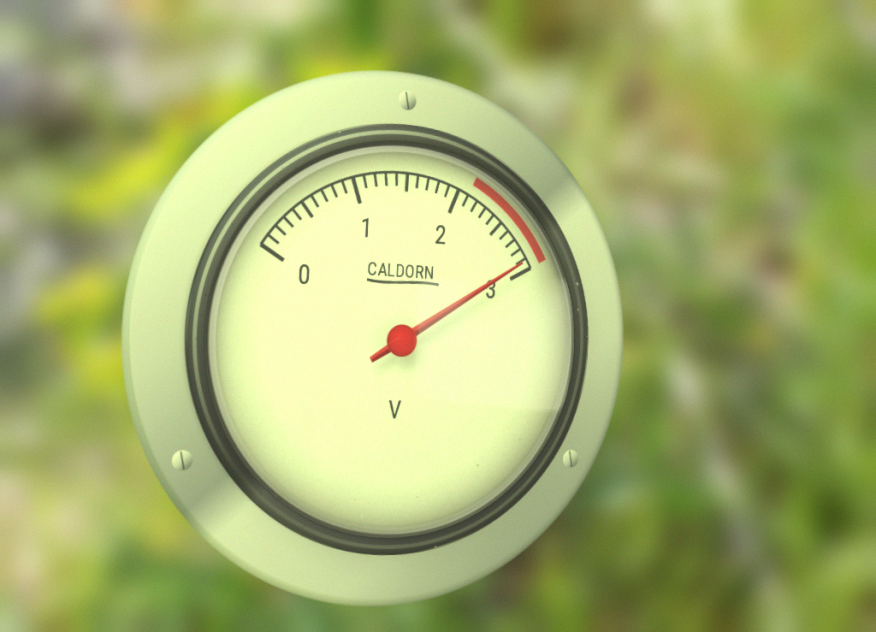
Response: 2.9
